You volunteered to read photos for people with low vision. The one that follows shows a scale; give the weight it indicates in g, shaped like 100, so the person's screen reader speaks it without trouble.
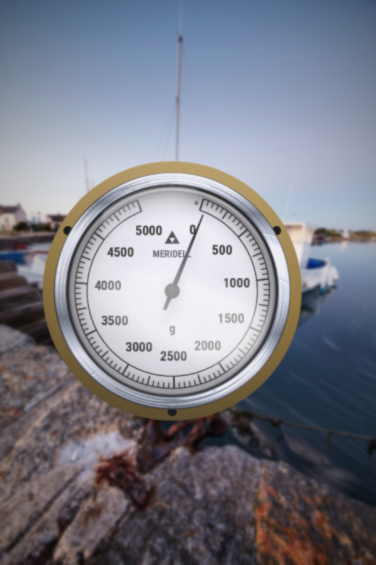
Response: 50
